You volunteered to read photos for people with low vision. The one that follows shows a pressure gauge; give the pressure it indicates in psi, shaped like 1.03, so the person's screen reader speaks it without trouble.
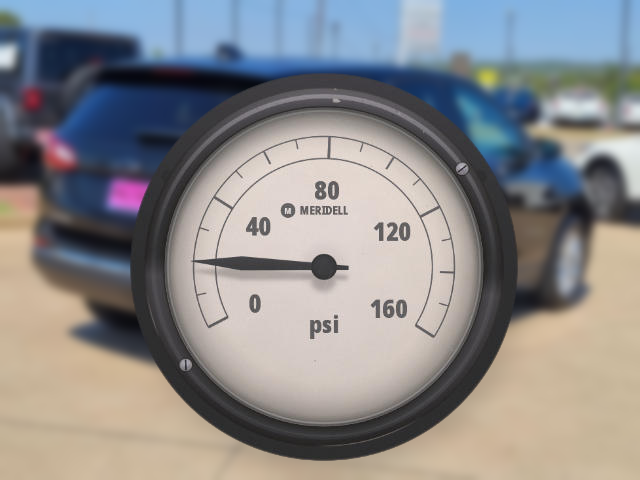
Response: 20
